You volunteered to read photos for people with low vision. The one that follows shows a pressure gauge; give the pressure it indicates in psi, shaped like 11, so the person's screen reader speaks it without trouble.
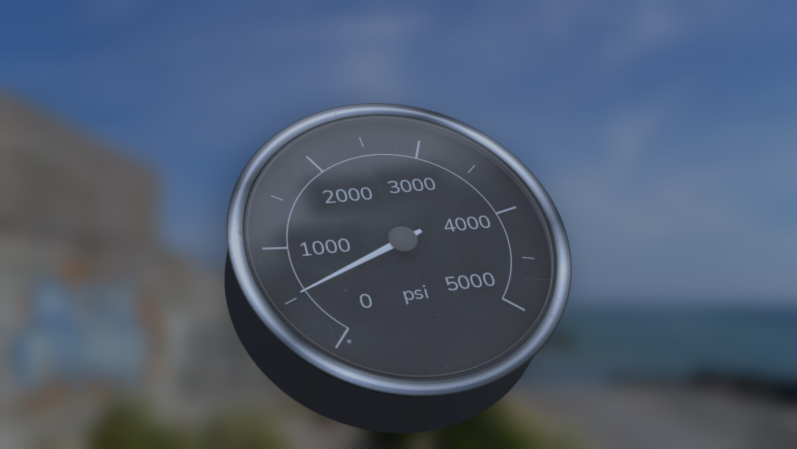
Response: 500
